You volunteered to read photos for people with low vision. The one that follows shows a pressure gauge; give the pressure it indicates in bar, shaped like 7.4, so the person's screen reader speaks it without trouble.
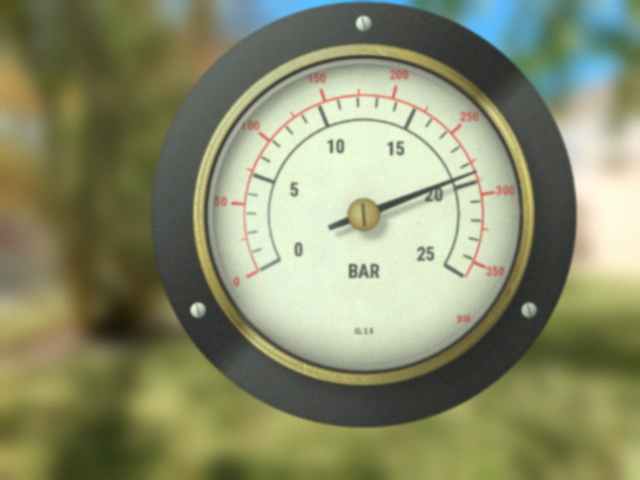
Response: 19.5
